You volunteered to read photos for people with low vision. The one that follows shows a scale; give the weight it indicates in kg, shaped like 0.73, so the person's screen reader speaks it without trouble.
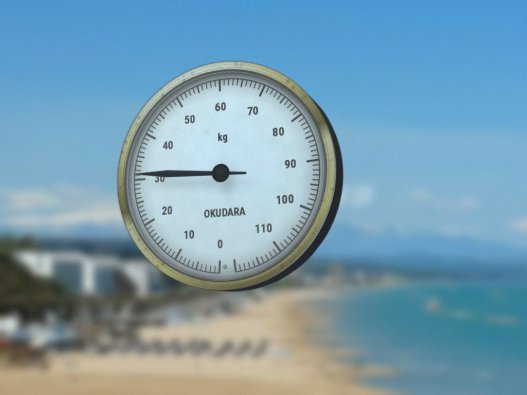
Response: 31
